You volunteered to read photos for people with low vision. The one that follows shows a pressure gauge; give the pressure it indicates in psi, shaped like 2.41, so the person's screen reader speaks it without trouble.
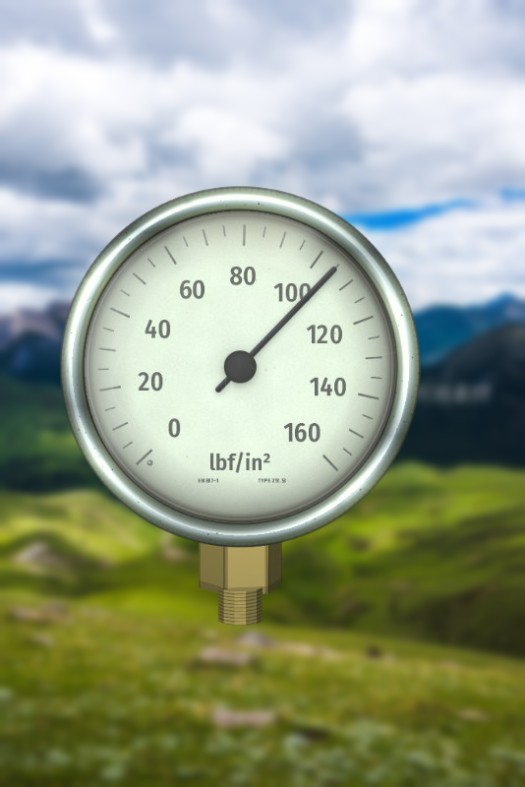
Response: 105
